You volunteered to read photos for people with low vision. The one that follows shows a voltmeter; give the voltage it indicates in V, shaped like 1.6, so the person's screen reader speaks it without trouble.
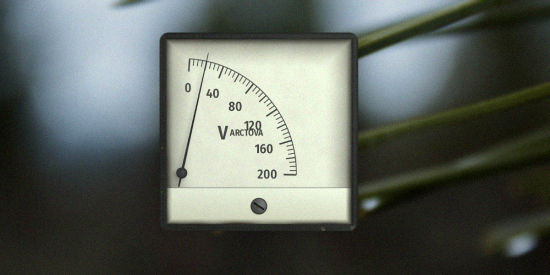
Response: 20
